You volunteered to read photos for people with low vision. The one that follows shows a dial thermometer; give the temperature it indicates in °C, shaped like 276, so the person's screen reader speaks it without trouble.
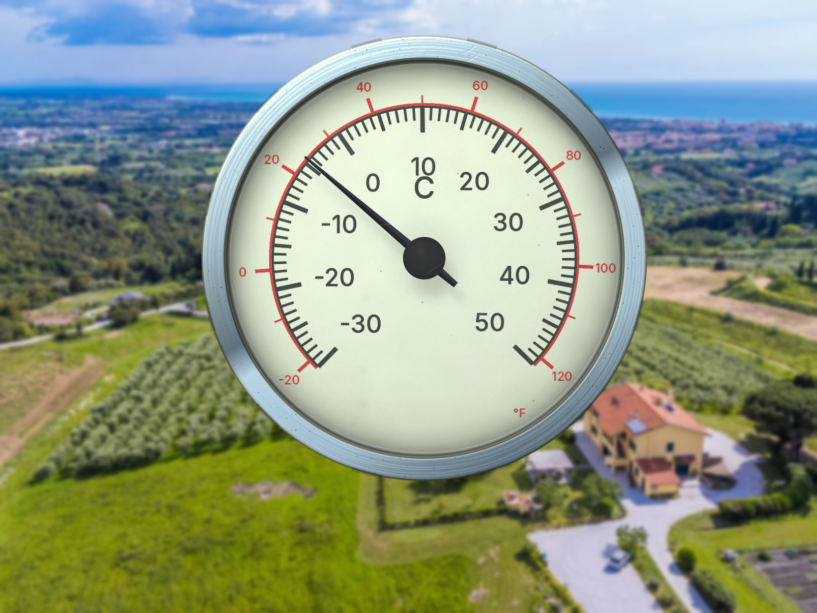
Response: -4.5
